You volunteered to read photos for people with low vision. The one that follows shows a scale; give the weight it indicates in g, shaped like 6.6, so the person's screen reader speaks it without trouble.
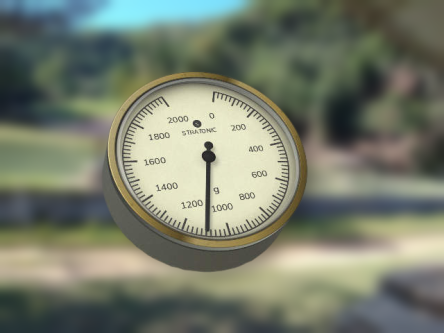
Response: 1100
